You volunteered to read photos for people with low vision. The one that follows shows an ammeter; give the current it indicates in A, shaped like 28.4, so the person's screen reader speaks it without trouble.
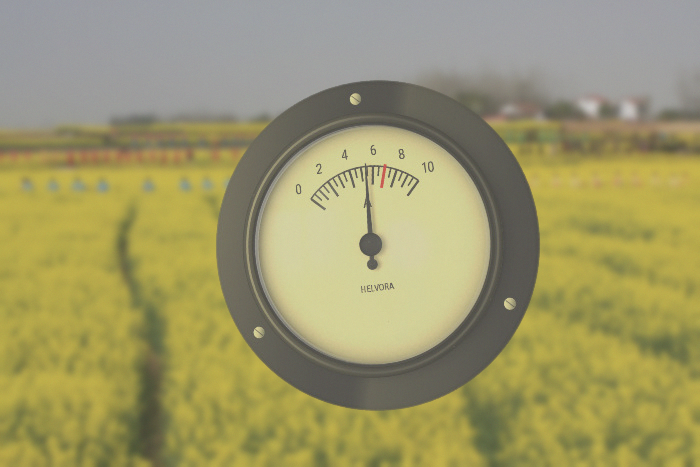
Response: 5.5
